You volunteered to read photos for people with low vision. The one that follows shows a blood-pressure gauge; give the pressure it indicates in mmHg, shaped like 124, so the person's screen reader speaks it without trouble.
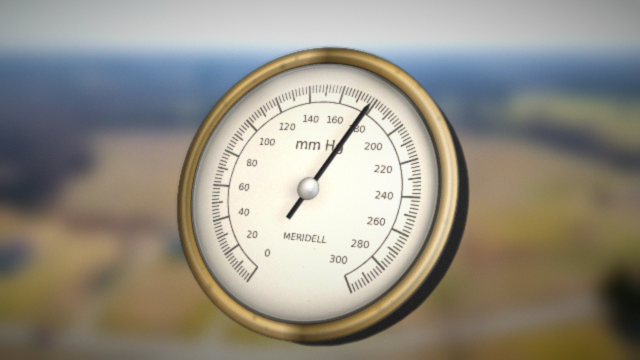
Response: 180
